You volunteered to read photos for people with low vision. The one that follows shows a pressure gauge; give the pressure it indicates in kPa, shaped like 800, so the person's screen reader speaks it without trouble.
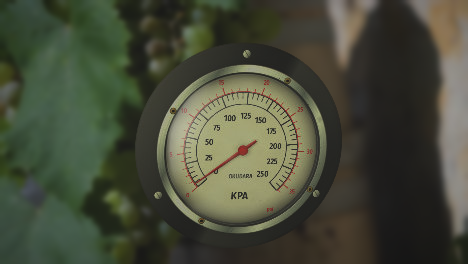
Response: 5
